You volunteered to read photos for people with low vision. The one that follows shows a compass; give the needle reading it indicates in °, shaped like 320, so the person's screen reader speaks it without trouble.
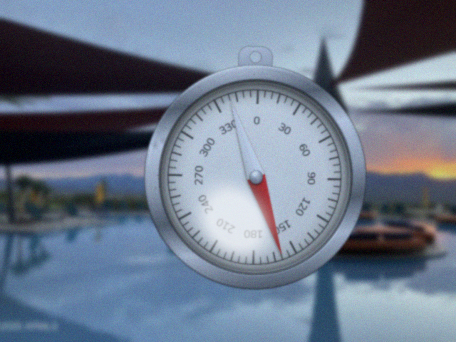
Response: 160
